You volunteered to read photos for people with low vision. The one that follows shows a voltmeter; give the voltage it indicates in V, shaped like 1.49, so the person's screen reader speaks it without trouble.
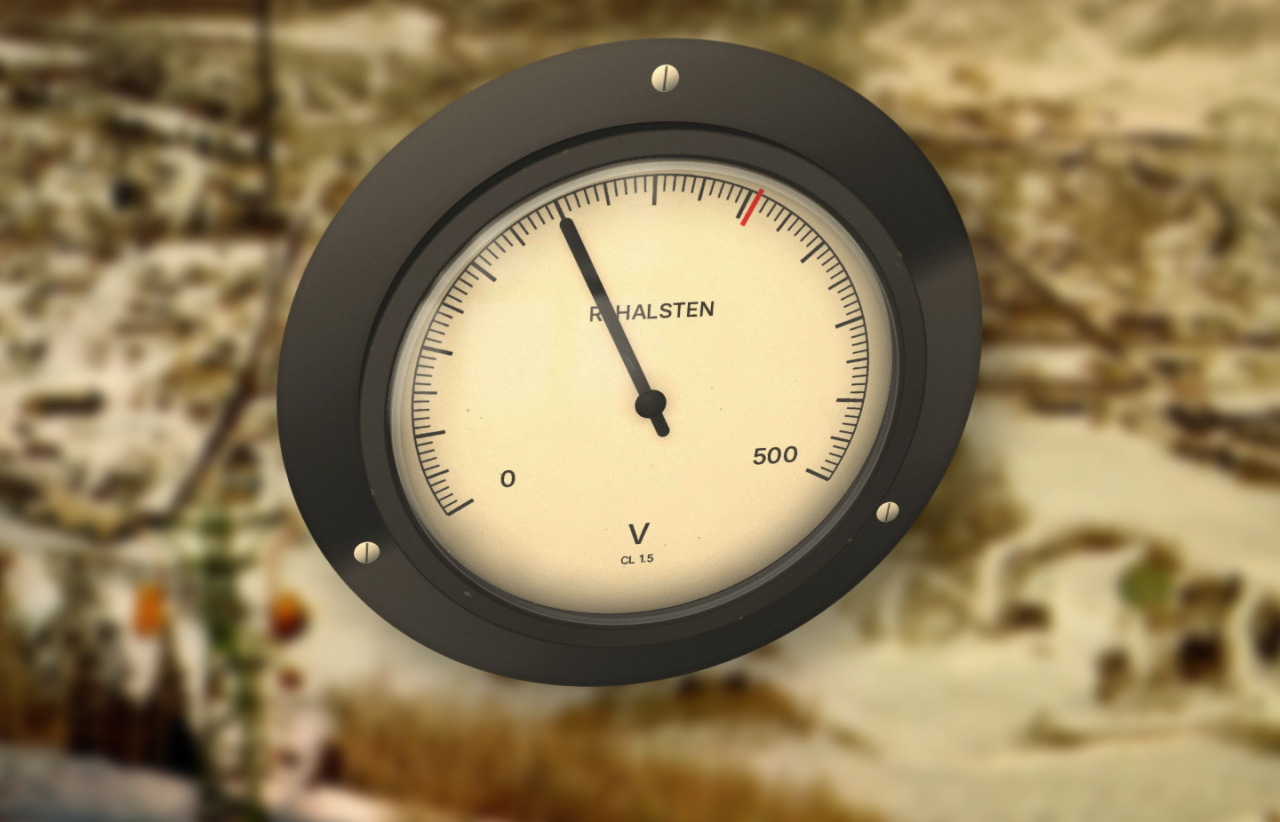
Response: 200
